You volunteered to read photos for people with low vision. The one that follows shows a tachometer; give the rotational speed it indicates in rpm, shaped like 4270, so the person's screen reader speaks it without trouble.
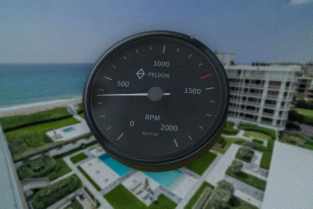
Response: 350
